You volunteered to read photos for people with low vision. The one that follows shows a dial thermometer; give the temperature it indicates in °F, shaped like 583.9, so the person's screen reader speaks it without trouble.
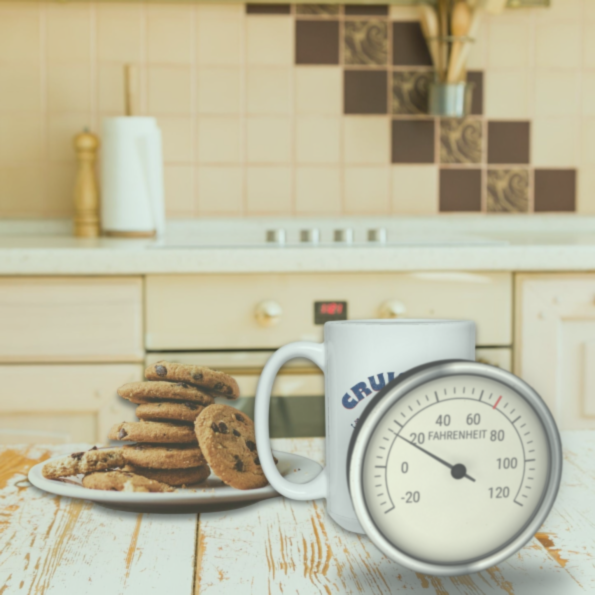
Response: 16
